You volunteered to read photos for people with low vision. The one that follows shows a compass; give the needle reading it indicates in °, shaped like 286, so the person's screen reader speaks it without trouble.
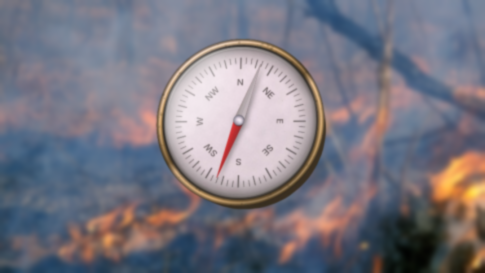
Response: 200
